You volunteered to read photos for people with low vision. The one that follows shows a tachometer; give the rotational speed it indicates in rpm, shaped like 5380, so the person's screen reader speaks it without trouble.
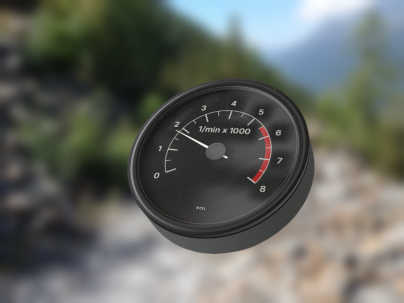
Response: 1750
